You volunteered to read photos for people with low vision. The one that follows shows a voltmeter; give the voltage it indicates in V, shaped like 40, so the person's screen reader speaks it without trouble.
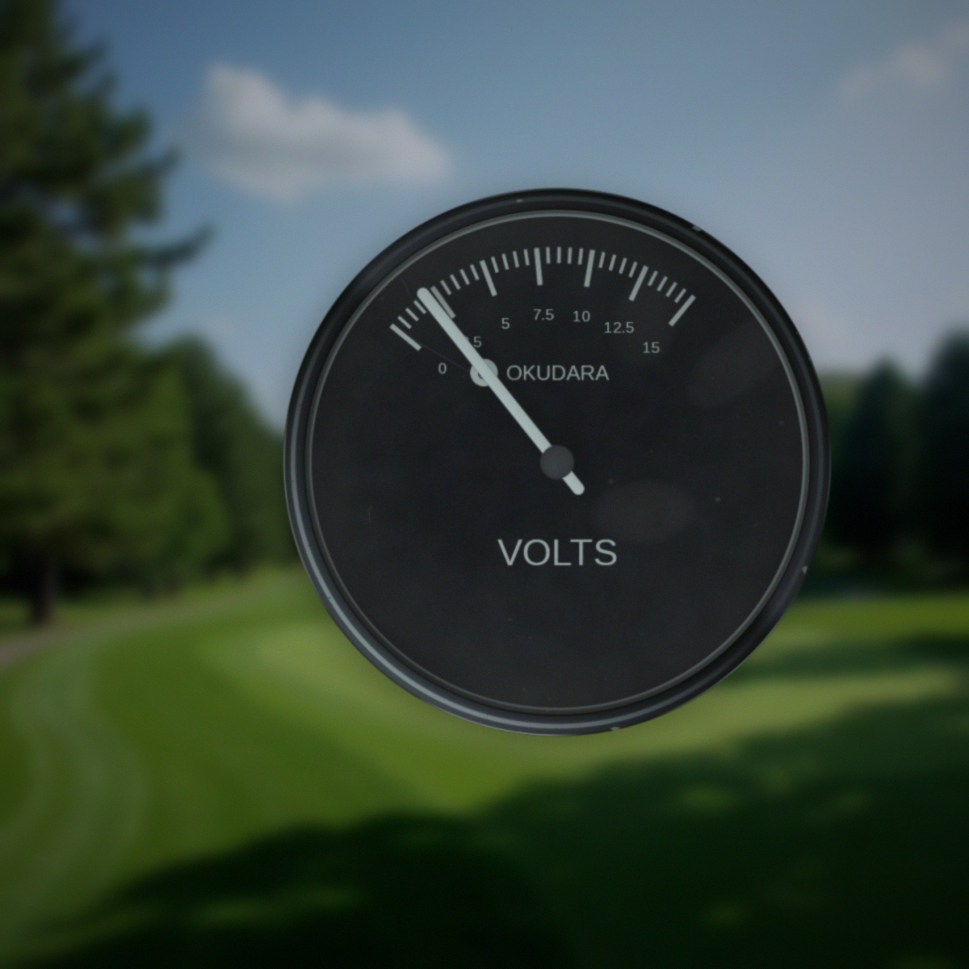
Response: 2
